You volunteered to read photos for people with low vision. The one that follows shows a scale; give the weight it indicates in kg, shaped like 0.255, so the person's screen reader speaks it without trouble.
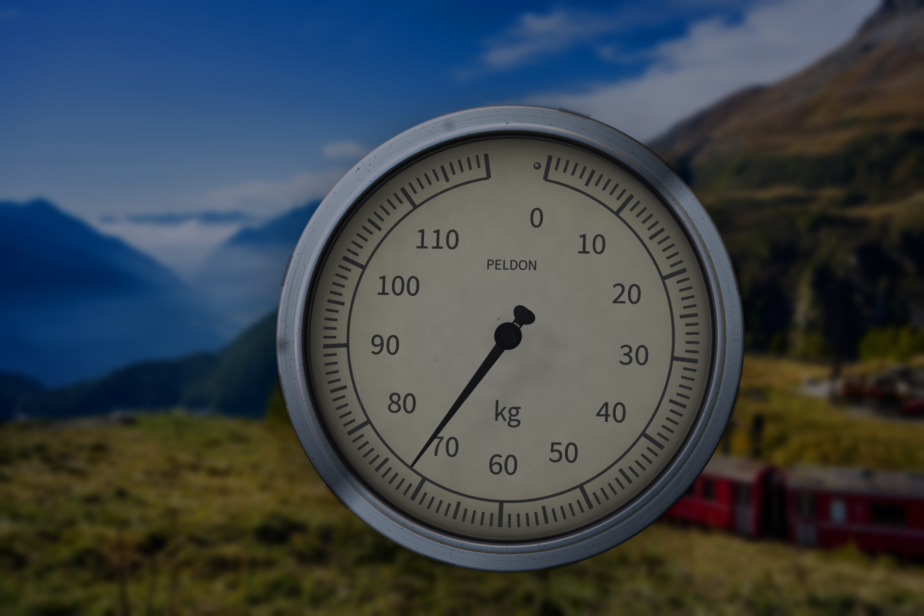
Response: 72
